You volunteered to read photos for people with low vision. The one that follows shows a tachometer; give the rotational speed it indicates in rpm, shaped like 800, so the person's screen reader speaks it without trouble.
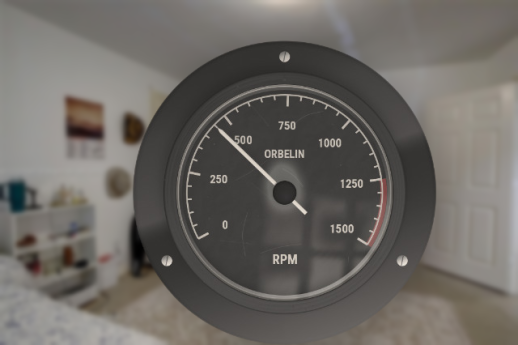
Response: 450
